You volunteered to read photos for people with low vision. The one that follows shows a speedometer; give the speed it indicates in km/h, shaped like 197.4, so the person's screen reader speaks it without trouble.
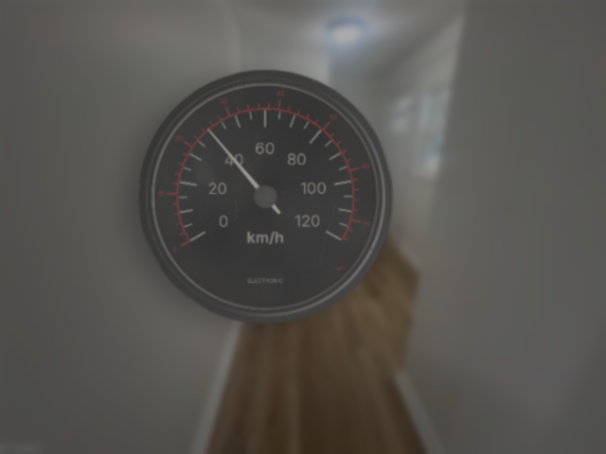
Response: 40
